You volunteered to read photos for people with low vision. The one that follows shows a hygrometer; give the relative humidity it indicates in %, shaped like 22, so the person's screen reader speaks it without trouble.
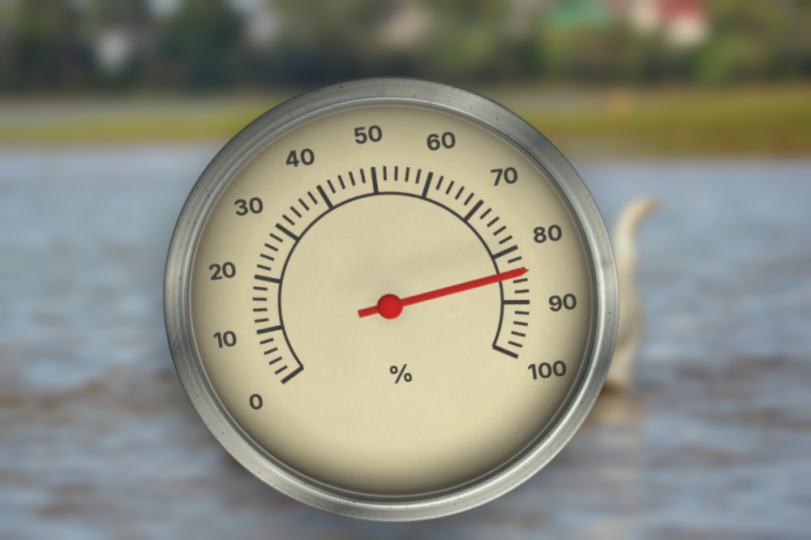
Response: 84
